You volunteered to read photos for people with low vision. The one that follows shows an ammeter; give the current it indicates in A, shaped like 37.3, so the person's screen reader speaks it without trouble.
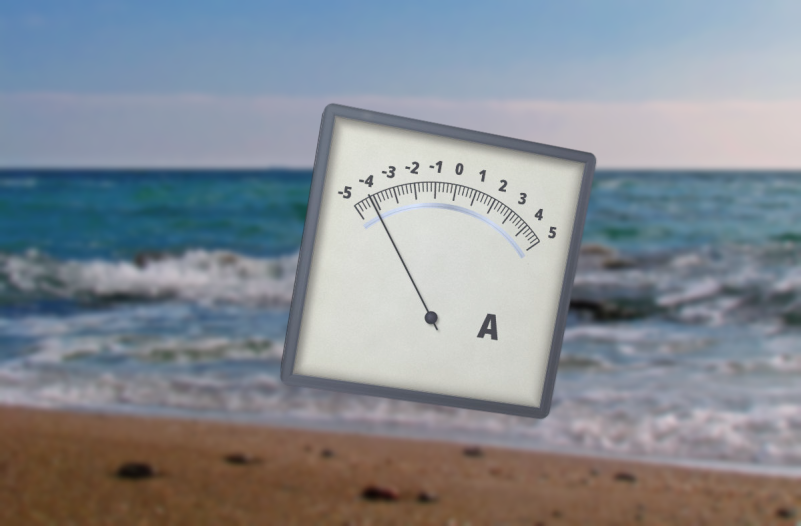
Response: -4.2
